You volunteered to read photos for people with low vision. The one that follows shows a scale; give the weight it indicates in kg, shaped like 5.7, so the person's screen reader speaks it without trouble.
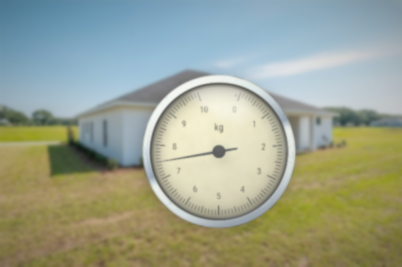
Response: 7.5
